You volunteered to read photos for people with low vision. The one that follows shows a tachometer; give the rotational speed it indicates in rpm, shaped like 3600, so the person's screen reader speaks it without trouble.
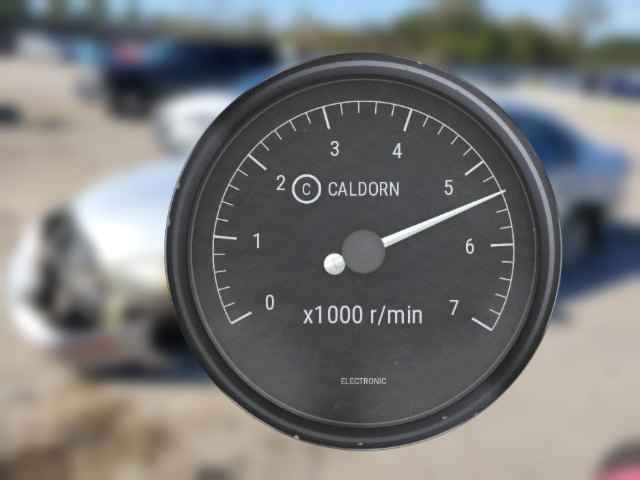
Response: 5400
